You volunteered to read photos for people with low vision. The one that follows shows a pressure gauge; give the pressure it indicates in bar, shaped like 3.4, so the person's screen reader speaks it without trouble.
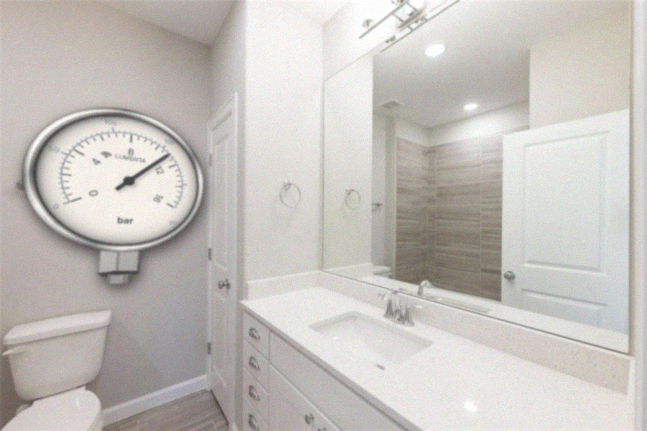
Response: 11
